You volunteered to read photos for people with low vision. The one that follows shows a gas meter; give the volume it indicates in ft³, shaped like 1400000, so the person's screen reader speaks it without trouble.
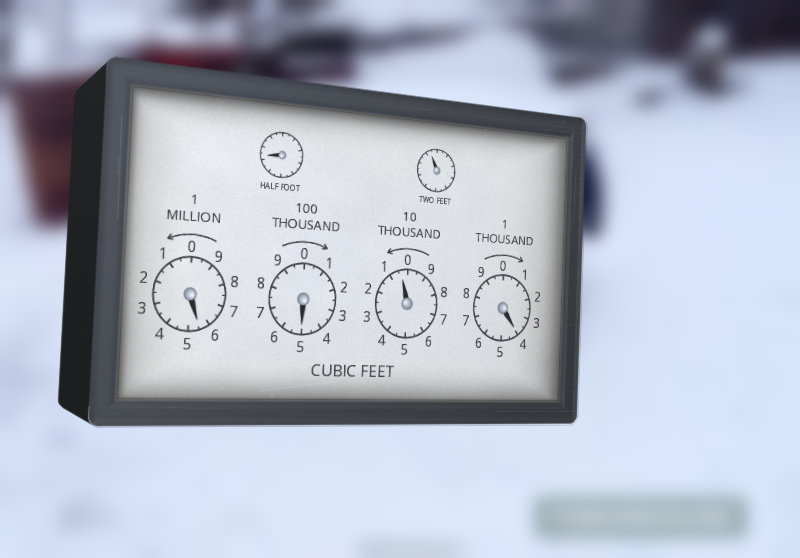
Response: 550400
